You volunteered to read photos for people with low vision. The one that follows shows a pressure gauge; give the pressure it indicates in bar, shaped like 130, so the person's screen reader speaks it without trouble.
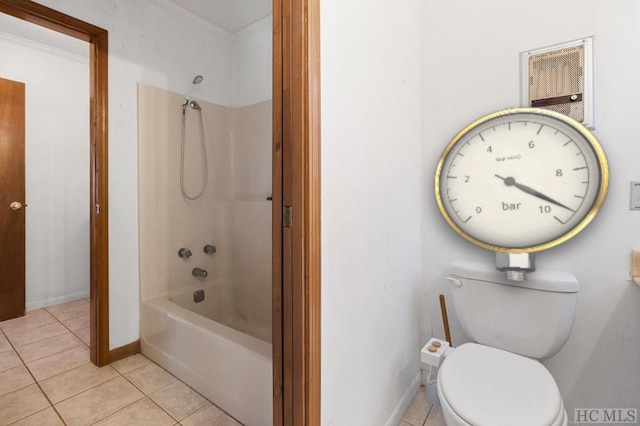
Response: 9.5
